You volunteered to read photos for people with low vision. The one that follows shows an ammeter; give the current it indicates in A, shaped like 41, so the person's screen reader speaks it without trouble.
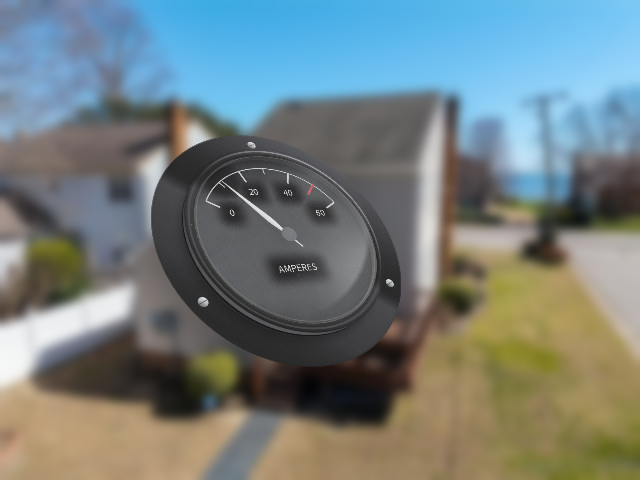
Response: 10
